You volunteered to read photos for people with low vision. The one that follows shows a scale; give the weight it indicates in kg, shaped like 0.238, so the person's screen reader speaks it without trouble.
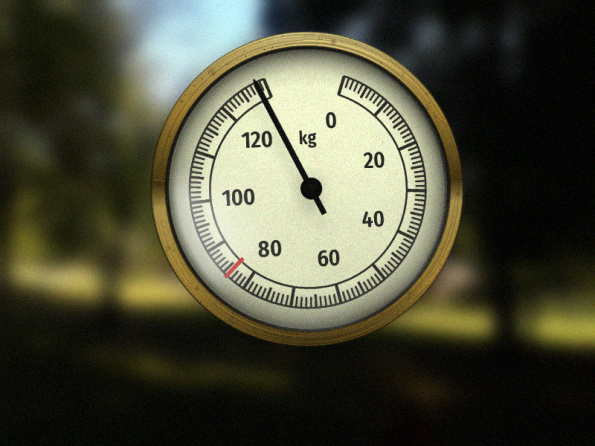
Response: 128
